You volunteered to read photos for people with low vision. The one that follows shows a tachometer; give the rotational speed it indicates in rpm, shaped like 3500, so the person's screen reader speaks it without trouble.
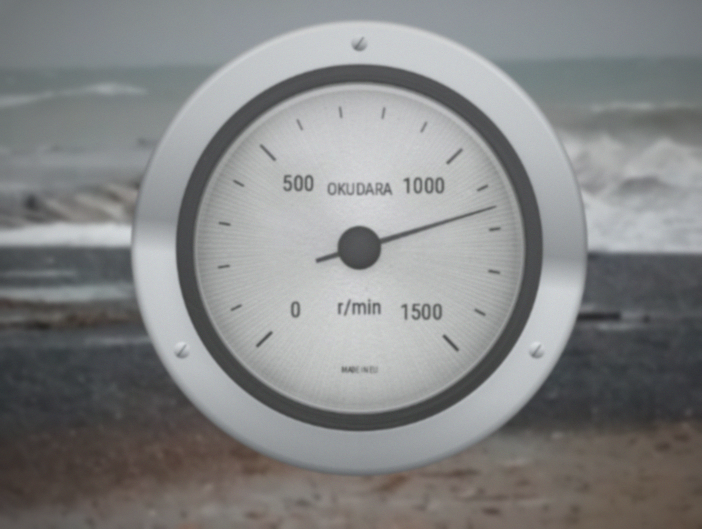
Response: 1150
